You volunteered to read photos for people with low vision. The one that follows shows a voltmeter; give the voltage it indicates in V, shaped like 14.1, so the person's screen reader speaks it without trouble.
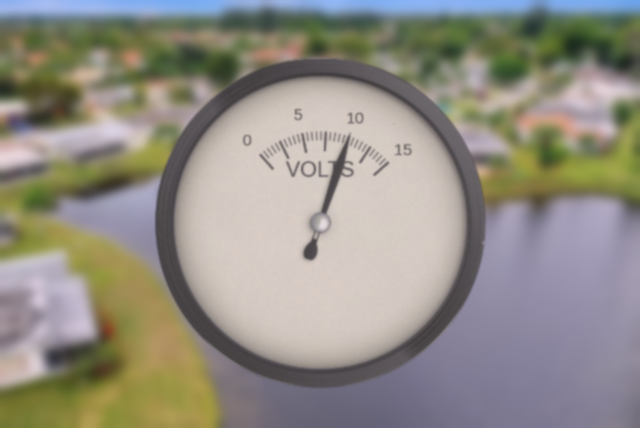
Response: 10
